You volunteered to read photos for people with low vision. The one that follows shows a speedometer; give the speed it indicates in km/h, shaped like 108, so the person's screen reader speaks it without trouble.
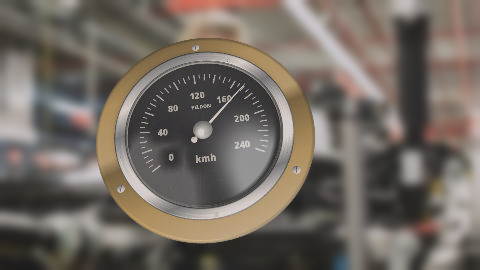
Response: 170
